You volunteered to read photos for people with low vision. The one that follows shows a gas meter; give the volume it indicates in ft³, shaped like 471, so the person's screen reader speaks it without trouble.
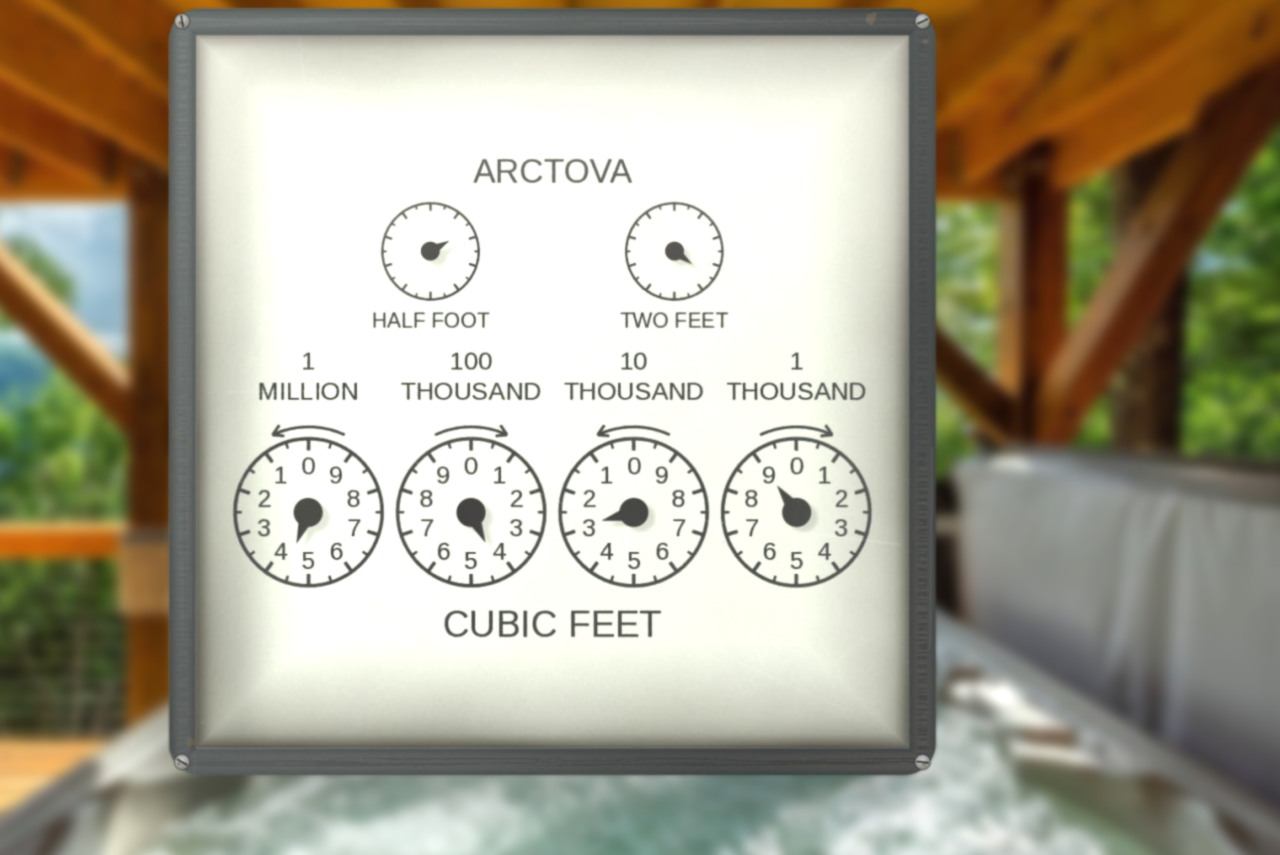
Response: 442900
